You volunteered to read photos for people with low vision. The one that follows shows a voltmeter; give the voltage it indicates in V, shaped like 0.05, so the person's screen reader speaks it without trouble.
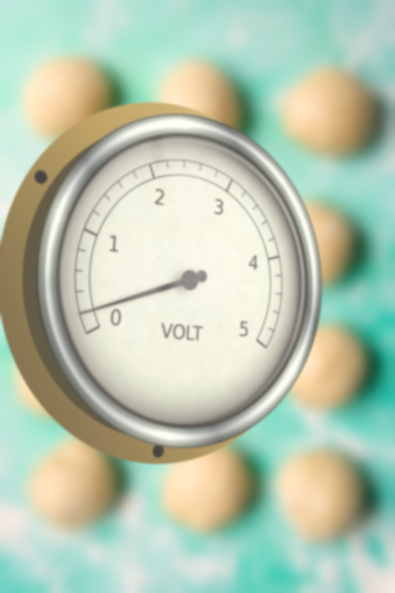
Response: 0.2
